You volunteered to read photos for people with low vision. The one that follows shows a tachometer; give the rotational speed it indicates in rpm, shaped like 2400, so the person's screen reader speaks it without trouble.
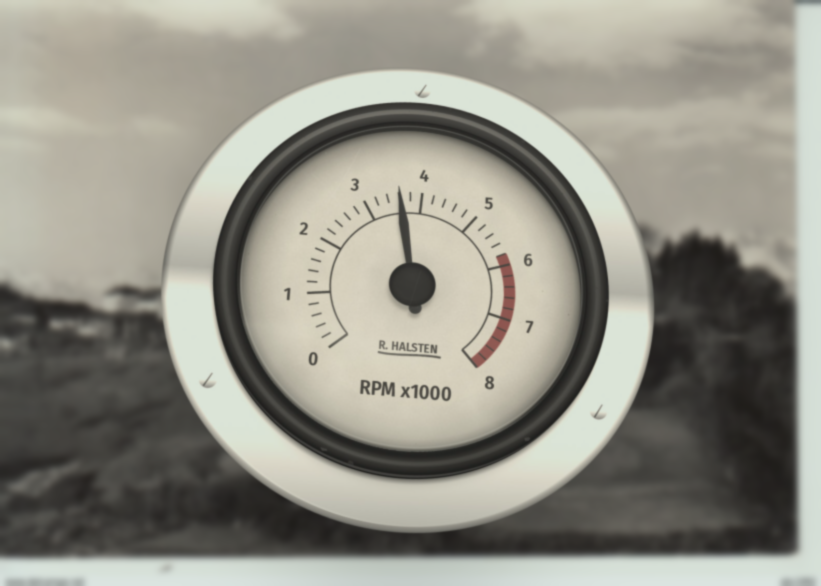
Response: 3600
